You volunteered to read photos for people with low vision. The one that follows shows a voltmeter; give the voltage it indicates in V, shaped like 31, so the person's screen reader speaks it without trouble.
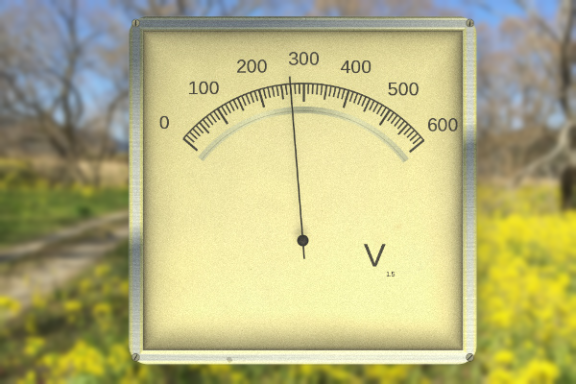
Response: 270
